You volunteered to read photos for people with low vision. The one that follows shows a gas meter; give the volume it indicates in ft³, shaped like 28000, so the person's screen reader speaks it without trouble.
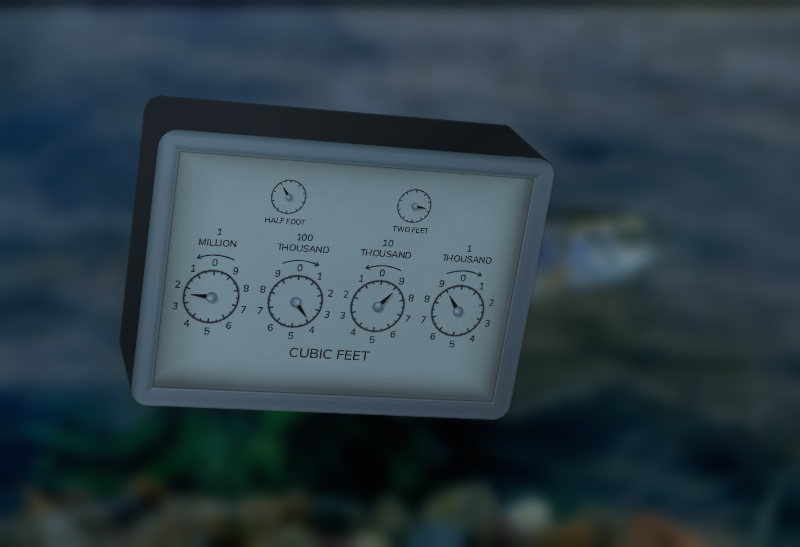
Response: 238900
